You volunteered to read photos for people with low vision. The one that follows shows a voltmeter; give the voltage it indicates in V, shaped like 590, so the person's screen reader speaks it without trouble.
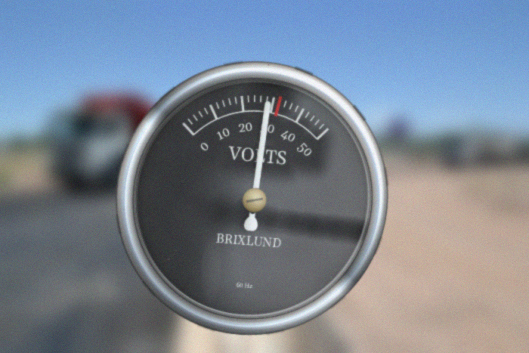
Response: 28
